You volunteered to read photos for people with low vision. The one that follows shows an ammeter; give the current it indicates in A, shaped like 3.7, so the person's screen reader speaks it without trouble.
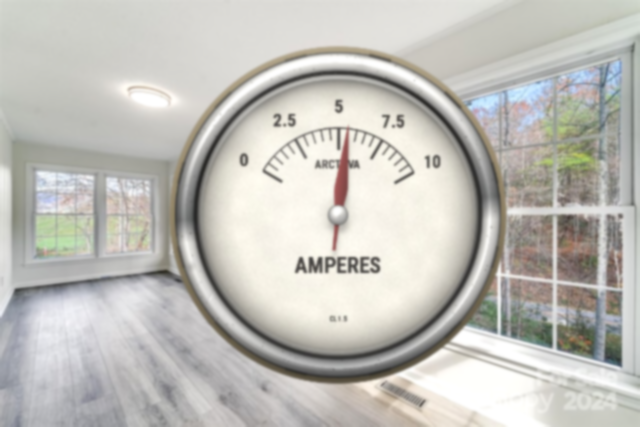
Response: 5.5
